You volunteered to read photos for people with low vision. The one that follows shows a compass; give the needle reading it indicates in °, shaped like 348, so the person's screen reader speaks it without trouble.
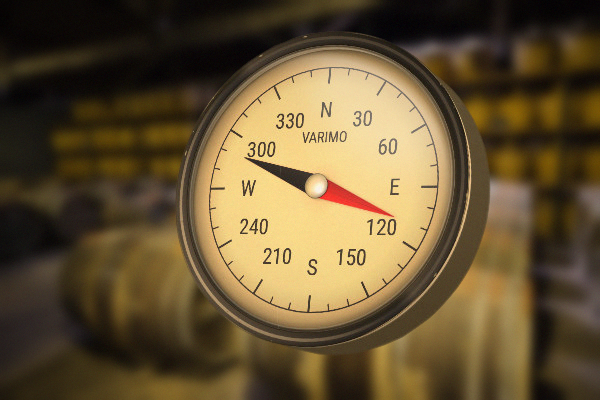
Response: 110
